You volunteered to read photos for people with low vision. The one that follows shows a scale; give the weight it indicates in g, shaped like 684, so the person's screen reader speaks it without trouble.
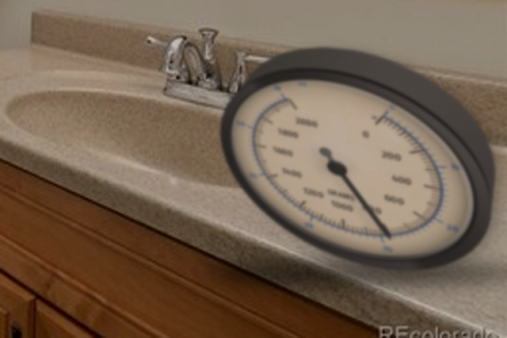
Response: 800
